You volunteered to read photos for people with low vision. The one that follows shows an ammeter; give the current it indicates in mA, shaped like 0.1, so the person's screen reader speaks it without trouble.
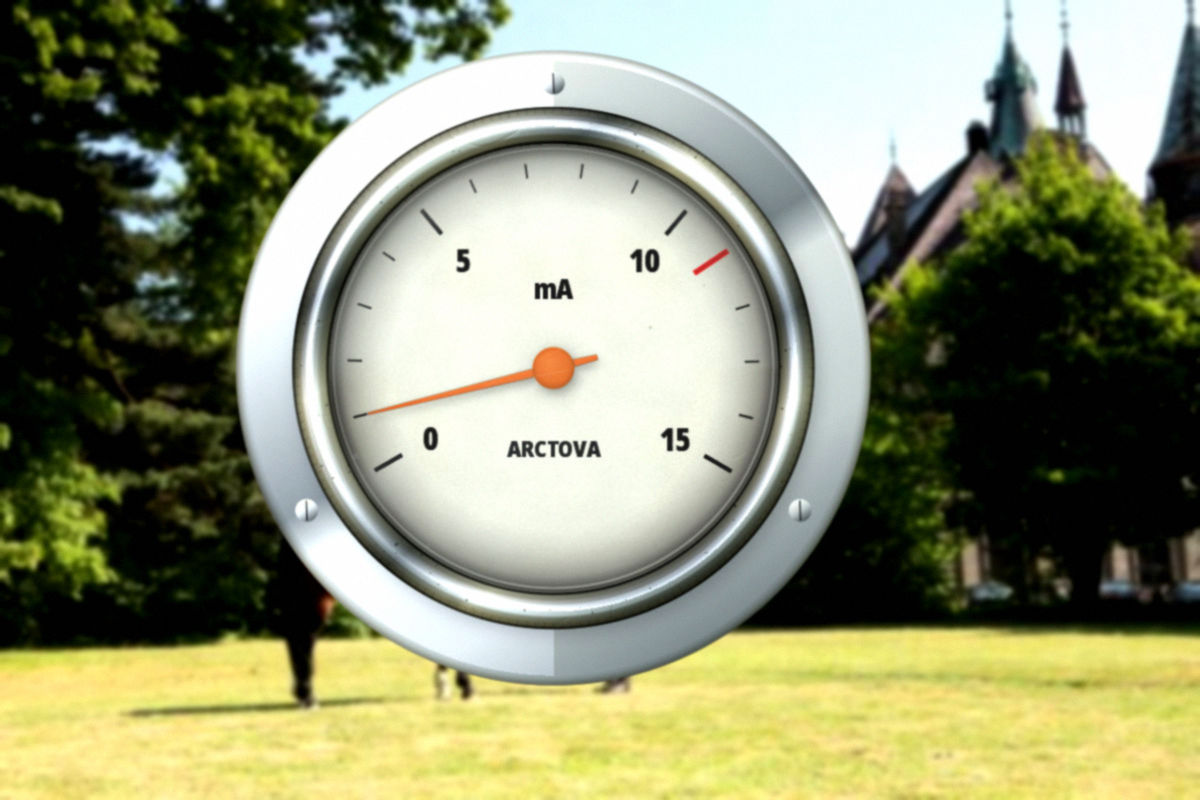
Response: 1
